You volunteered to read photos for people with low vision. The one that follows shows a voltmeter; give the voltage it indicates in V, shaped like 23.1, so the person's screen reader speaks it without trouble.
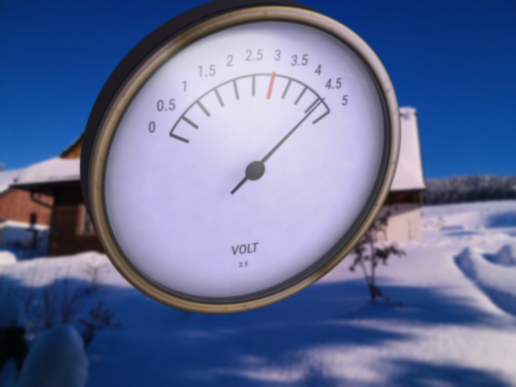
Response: 4.5
